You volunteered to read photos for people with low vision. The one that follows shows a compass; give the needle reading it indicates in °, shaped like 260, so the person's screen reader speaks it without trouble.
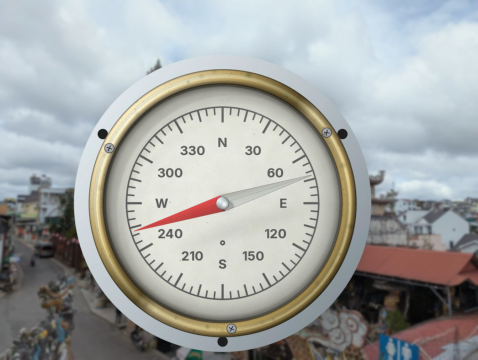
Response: 252.5
